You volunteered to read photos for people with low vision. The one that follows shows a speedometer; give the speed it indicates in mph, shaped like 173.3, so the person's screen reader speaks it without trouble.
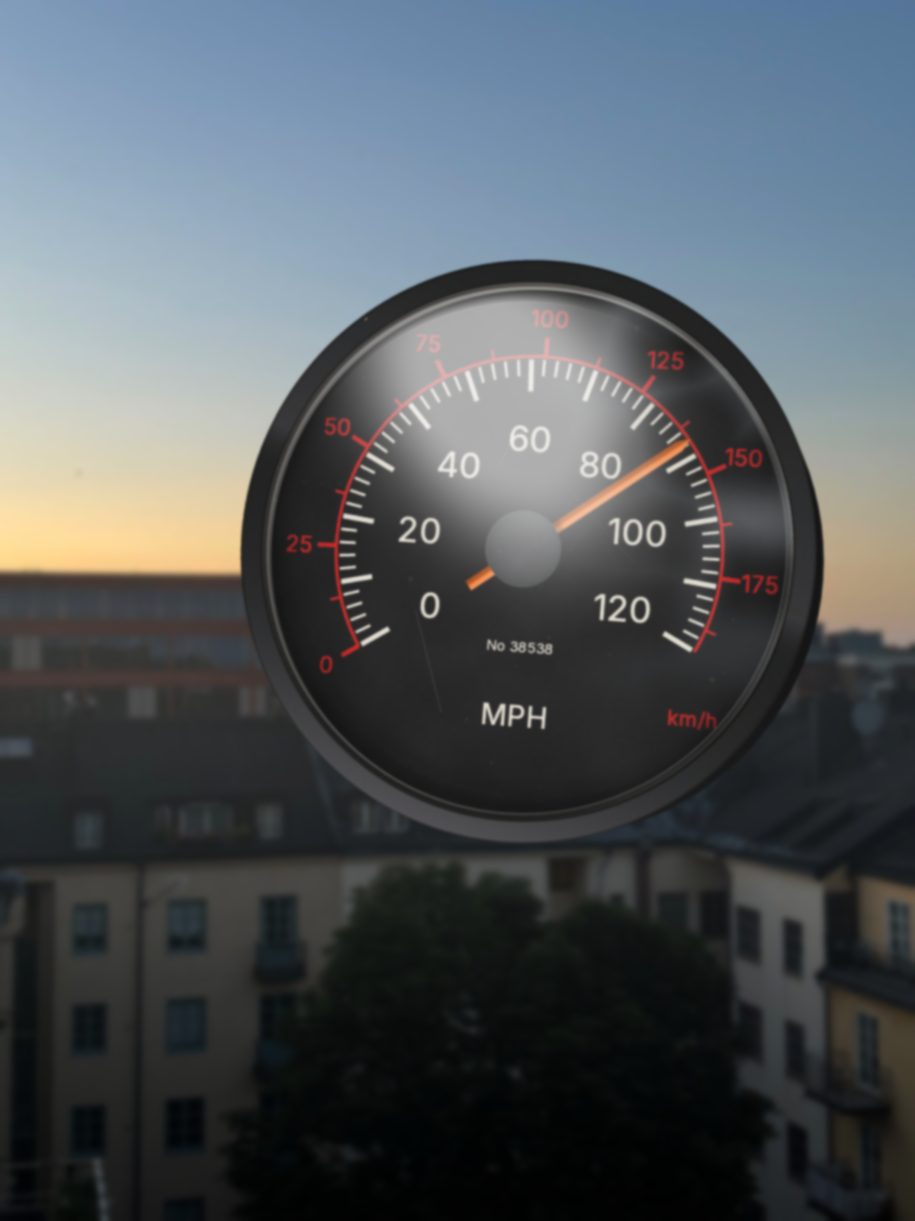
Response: 88
